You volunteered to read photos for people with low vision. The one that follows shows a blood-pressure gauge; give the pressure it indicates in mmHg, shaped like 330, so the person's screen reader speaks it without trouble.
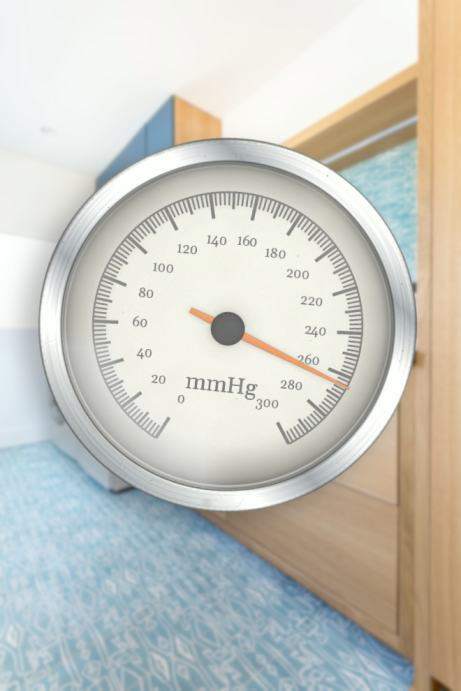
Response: 264
